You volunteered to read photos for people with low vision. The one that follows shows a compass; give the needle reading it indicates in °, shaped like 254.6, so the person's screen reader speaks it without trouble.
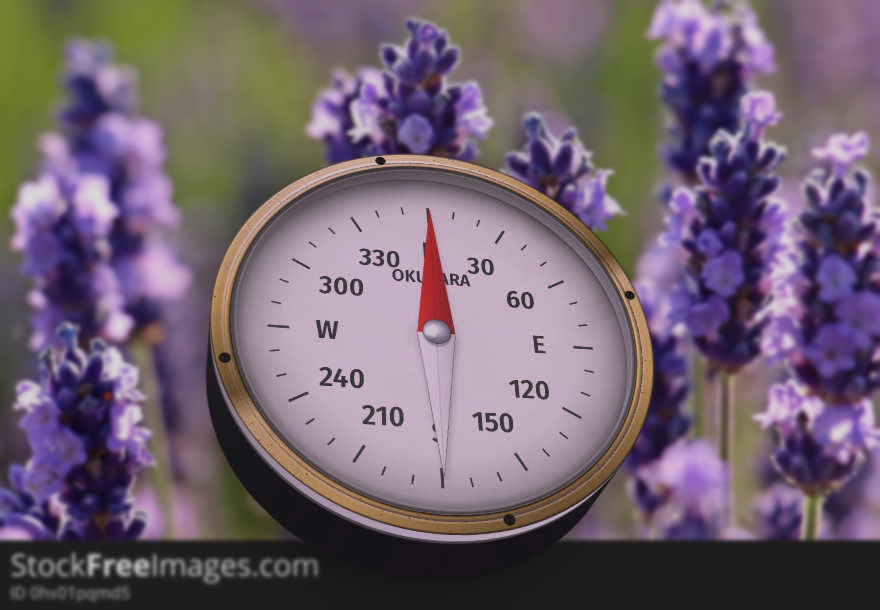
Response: 0
